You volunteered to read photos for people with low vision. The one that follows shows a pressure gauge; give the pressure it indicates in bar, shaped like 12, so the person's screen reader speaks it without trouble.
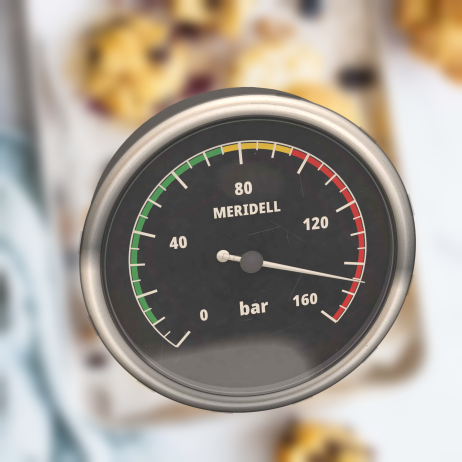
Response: 145
